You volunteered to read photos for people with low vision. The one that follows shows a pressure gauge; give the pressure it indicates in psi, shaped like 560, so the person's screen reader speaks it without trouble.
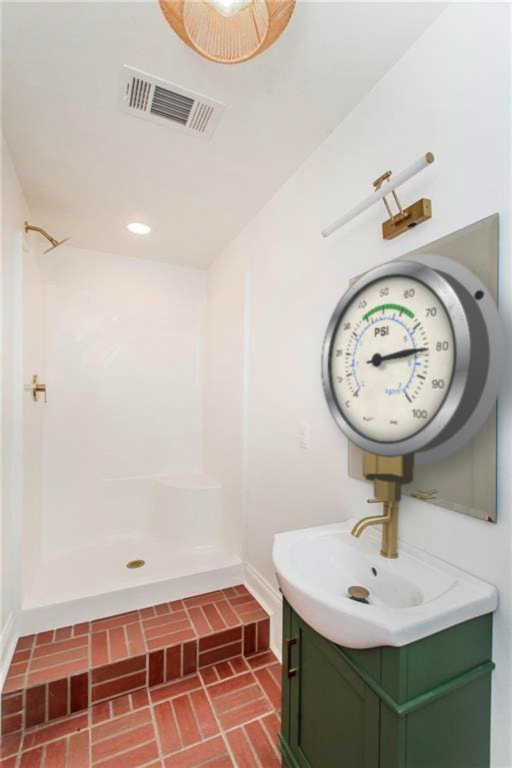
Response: 80
